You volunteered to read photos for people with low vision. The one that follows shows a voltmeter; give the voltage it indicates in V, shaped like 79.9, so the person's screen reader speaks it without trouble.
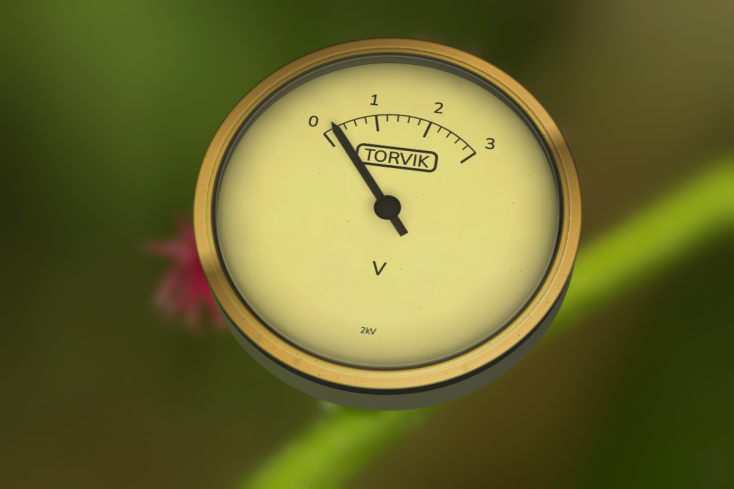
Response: 0.2
